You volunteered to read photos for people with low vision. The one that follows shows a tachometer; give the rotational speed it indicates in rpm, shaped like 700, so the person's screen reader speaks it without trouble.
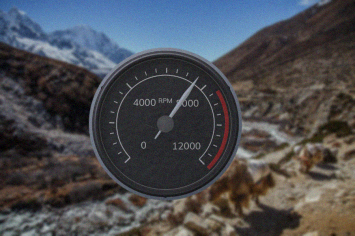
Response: 7500
